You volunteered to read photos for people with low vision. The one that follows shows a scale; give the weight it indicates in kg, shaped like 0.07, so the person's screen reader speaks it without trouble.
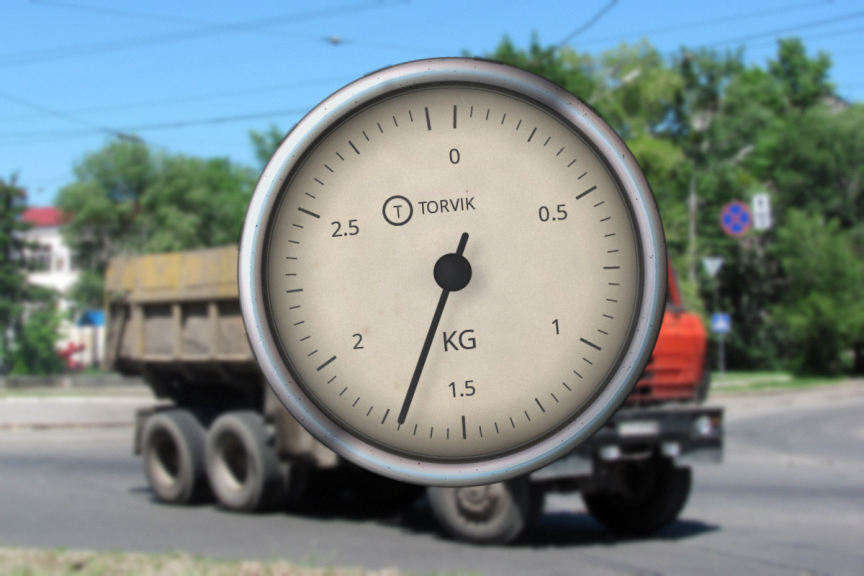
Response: 1.7
